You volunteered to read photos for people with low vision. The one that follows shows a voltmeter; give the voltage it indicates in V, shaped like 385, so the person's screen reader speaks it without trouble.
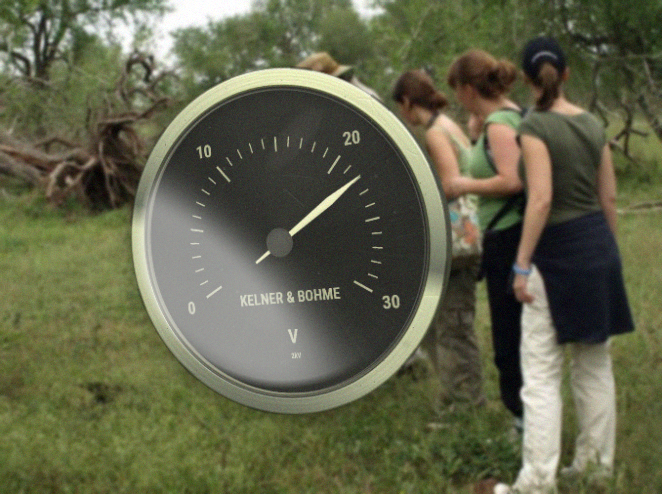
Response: 22
